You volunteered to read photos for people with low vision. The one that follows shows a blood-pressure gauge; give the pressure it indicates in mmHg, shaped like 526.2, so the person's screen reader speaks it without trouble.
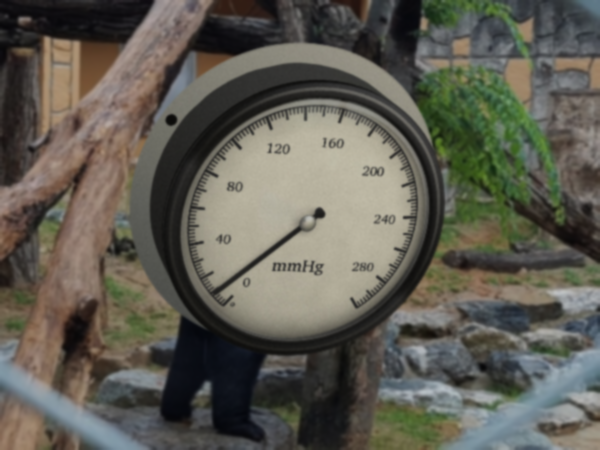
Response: 10
